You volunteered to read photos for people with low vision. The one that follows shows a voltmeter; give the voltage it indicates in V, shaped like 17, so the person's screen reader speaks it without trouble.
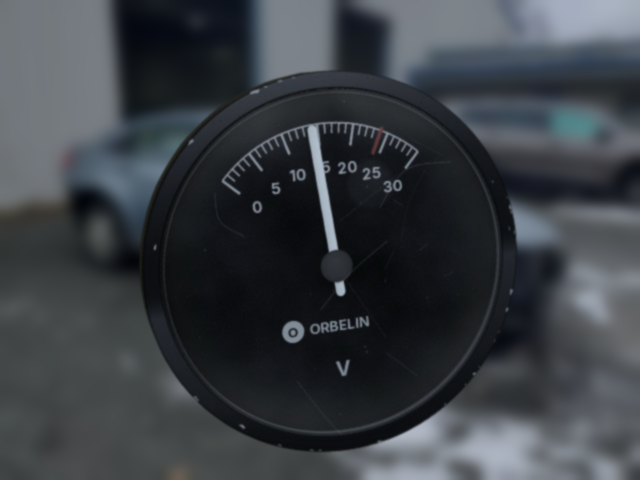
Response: 14
